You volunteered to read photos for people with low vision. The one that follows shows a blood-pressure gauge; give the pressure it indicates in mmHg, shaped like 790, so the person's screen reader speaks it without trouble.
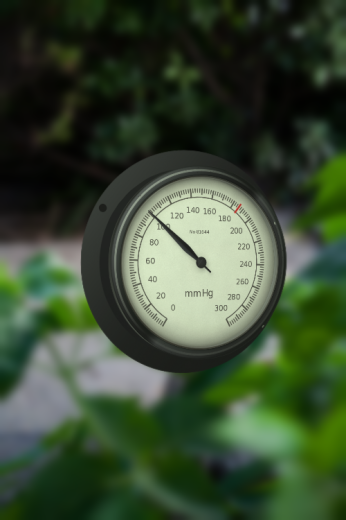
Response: 100
